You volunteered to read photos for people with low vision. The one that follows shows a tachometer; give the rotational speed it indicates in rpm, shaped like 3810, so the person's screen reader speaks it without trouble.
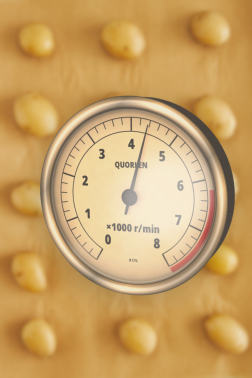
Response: 4400
